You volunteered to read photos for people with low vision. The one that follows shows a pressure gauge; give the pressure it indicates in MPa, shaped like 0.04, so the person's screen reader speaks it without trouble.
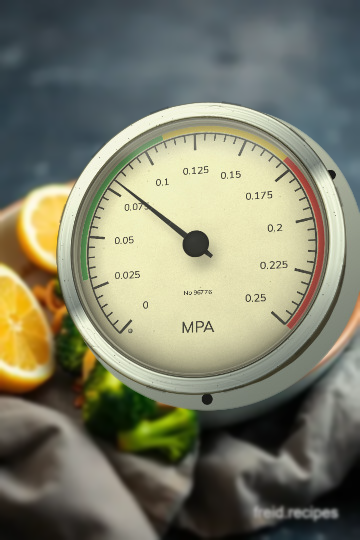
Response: 0.08
